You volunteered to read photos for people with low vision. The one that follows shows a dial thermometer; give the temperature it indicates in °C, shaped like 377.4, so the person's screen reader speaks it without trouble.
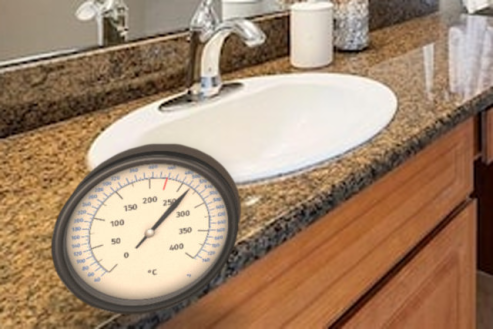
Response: 262.5
